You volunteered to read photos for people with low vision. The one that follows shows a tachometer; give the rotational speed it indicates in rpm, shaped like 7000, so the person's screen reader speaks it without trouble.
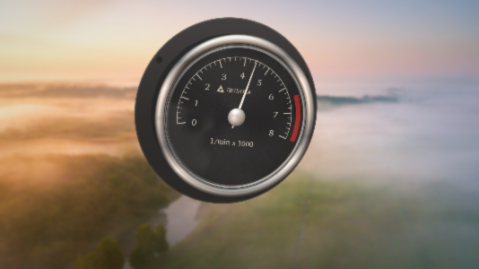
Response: 4400
